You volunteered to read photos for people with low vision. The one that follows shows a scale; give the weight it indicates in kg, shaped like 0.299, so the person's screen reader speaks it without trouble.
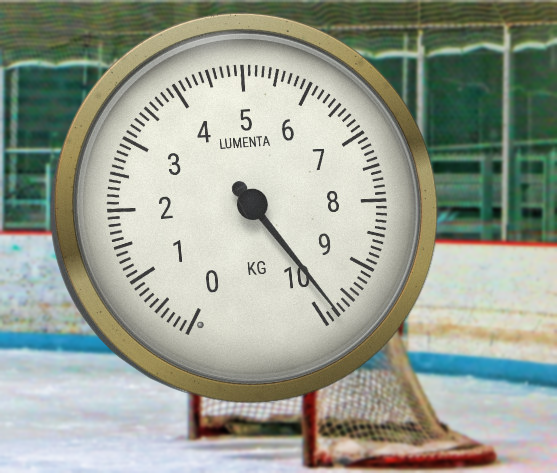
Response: 9.8
